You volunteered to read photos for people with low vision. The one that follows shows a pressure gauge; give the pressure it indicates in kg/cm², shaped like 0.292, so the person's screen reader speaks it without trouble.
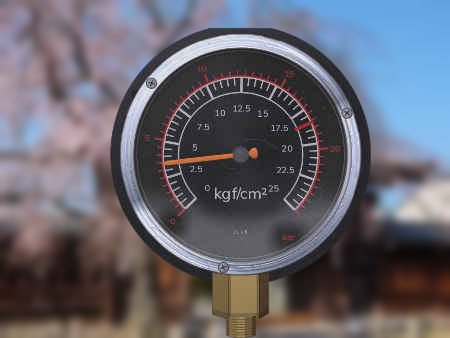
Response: 3.5
